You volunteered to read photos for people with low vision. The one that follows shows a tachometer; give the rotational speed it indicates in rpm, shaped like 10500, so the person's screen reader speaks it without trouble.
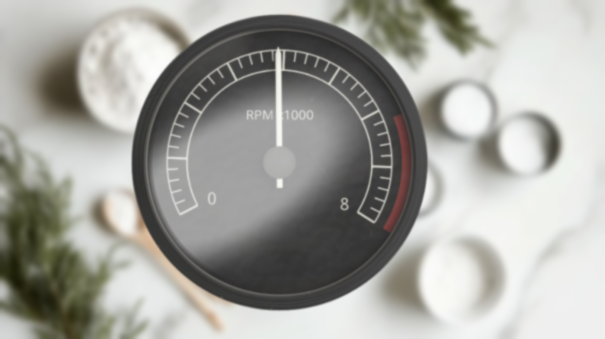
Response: 3900
